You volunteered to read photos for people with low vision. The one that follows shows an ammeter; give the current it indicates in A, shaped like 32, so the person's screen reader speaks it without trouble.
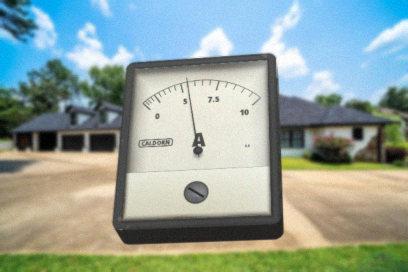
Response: 5.5
